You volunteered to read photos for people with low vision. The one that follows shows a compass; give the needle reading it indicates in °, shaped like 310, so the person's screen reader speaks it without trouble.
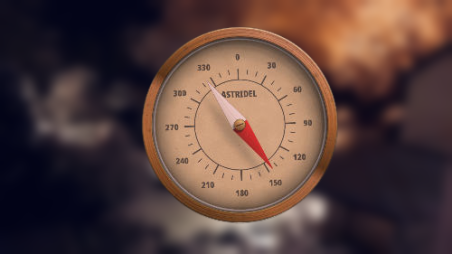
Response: 145
